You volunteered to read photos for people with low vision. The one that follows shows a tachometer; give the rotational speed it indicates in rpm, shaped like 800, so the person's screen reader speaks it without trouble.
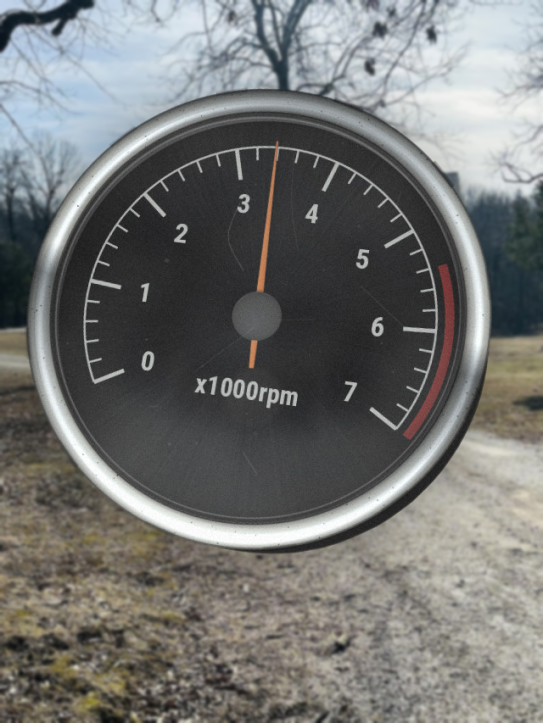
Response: 3400
